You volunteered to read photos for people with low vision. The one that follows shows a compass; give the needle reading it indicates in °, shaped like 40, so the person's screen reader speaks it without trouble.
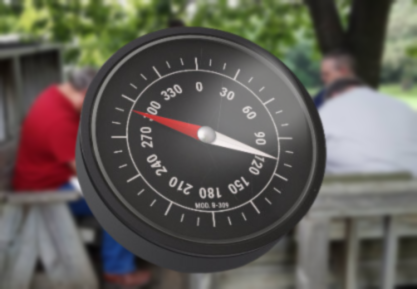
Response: 290
